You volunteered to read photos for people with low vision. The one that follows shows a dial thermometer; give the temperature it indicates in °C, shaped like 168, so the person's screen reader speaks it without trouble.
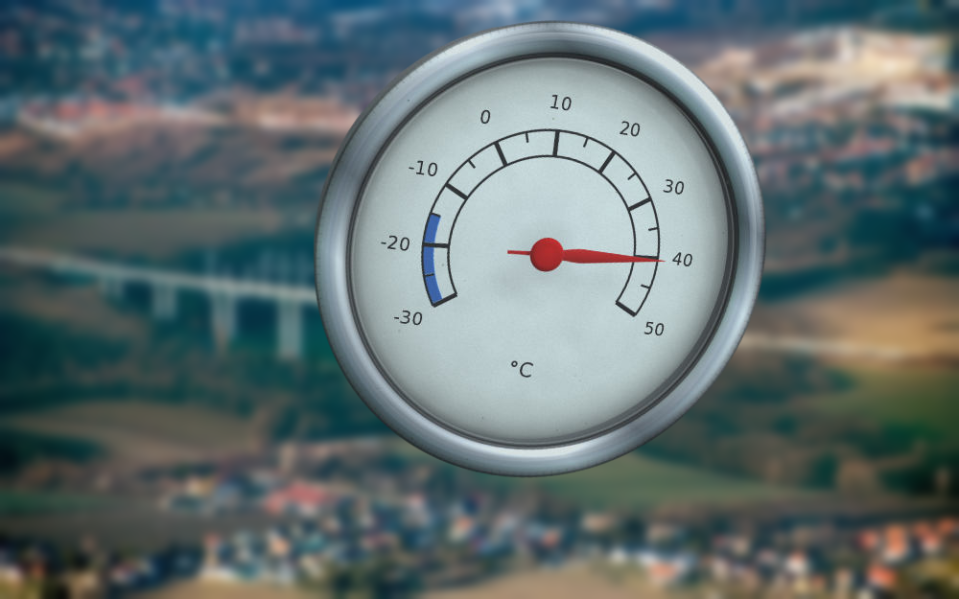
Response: 40
